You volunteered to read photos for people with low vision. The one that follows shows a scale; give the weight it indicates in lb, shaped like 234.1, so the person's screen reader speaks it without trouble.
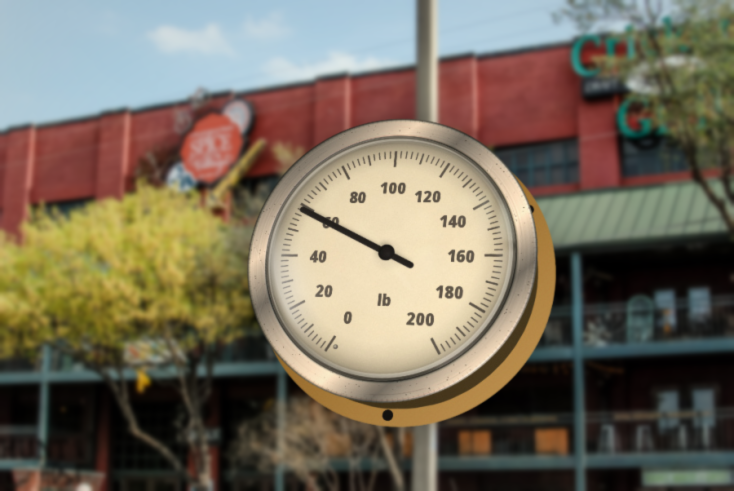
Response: 58
